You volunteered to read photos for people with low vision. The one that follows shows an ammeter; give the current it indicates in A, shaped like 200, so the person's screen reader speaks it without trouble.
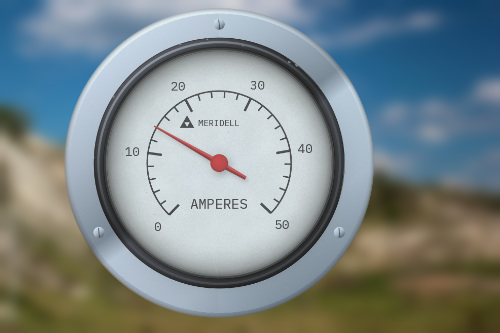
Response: 14
